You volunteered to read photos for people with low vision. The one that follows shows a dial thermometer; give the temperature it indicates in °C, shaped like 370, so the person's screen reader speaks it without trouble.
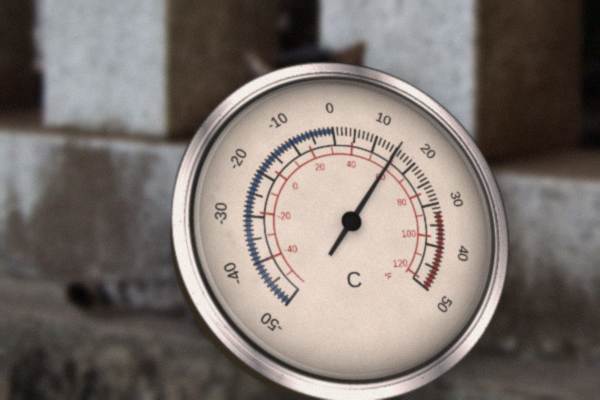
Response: 15
